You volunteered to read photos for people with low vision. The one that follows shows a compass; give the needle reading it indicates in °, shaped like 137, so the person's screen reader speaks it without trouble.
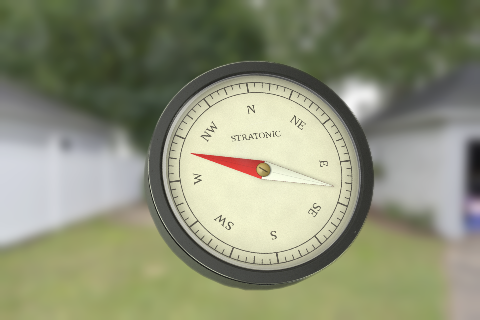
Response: 290
